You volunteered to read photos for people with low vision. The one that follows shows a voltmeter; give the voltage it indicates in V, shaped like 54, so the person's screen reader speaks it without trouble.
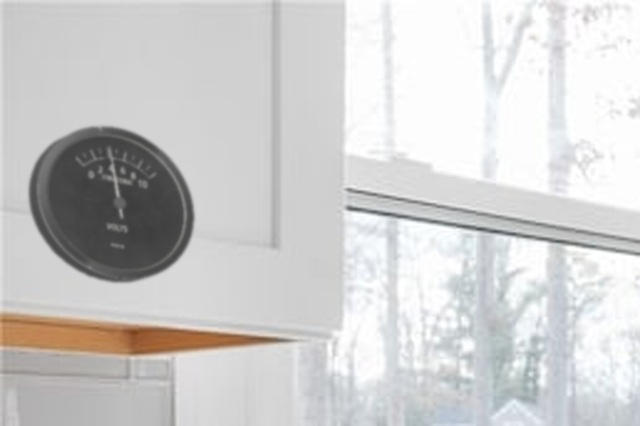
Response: 4
